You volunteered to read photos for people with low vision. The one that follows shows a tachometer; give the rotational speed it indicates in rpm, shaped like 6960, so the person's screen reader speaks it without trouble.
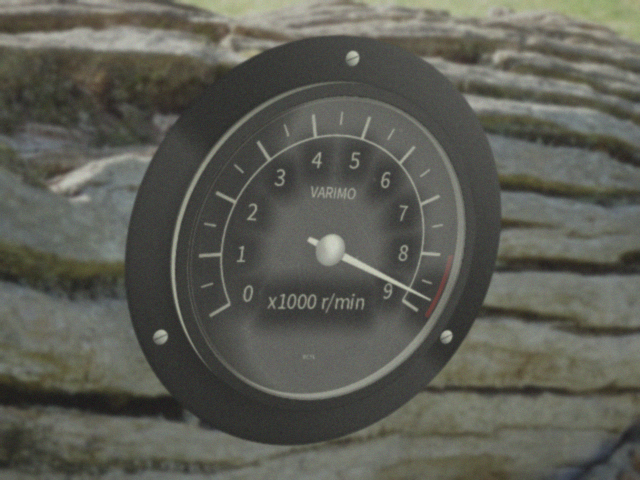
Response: 8750
